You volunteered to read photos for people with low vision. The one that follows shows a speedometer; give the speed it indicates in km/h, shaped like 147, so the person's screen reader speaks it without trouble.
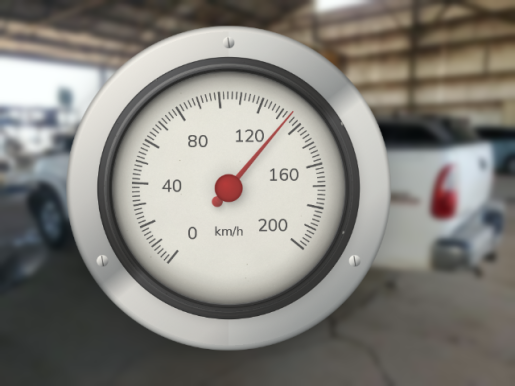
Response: 134
